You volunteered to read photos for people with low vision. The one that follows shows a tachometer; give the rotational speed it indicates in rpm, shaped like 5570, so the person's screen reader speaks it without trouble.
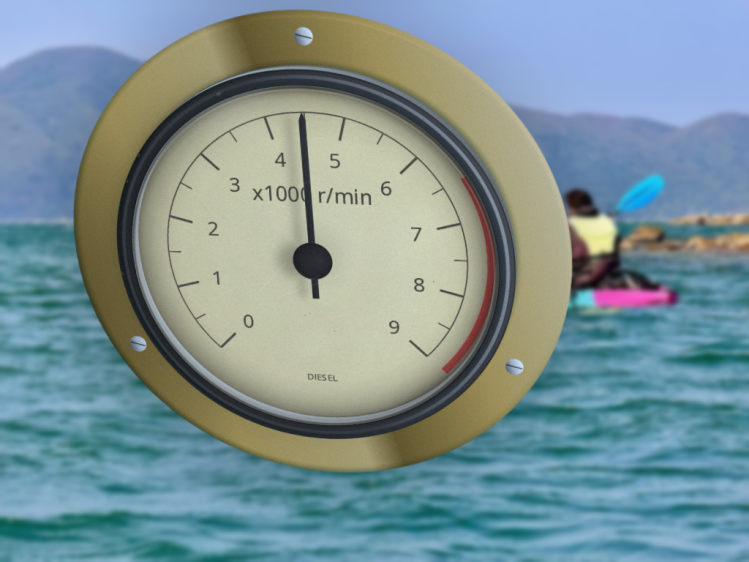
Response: 4500
